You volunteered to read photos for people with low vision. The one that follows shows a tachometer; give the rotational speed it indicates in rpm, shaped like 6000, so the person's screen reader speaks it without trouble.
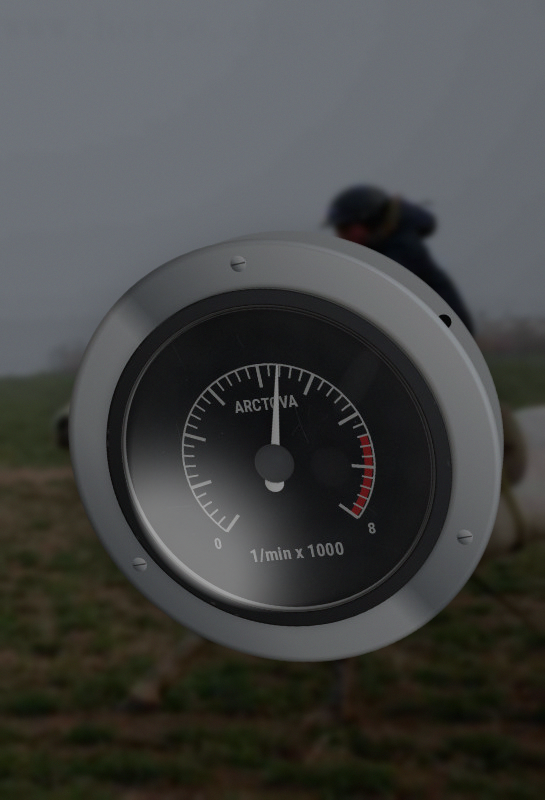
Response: 4400
